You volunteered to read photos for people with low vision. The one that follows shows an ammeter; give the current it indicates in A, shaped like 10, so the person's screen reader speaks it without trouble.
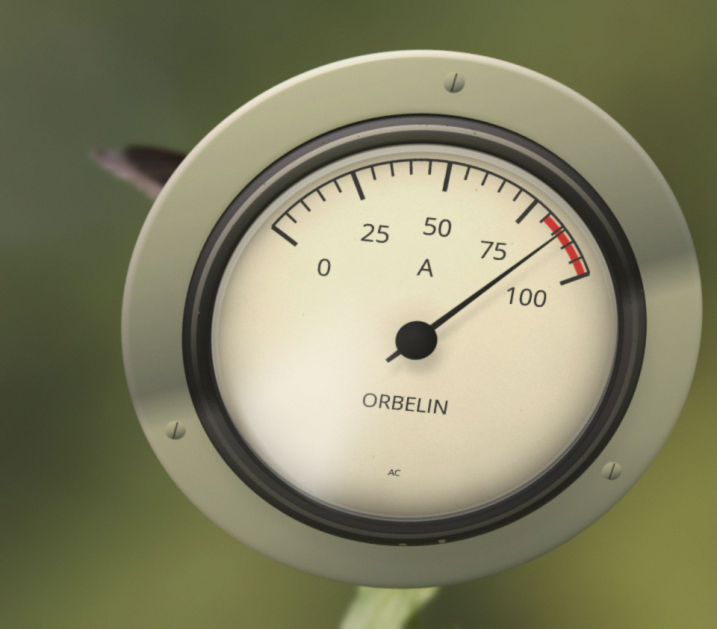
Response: 85
